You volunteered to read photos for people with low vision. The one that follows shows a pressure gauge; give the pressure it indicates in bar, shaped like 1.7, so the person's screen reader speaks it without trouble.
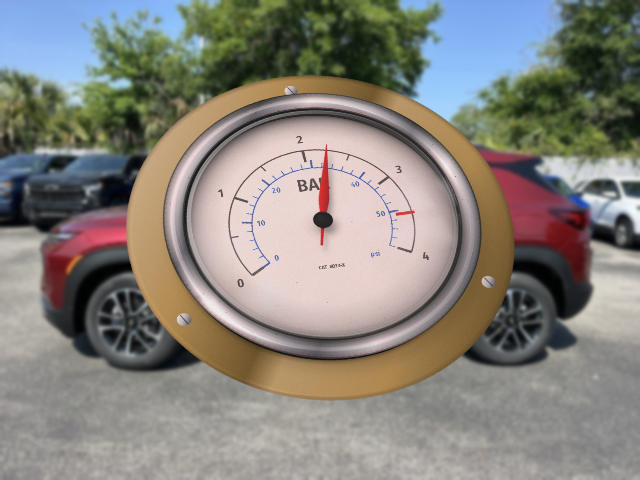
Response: 2.25
